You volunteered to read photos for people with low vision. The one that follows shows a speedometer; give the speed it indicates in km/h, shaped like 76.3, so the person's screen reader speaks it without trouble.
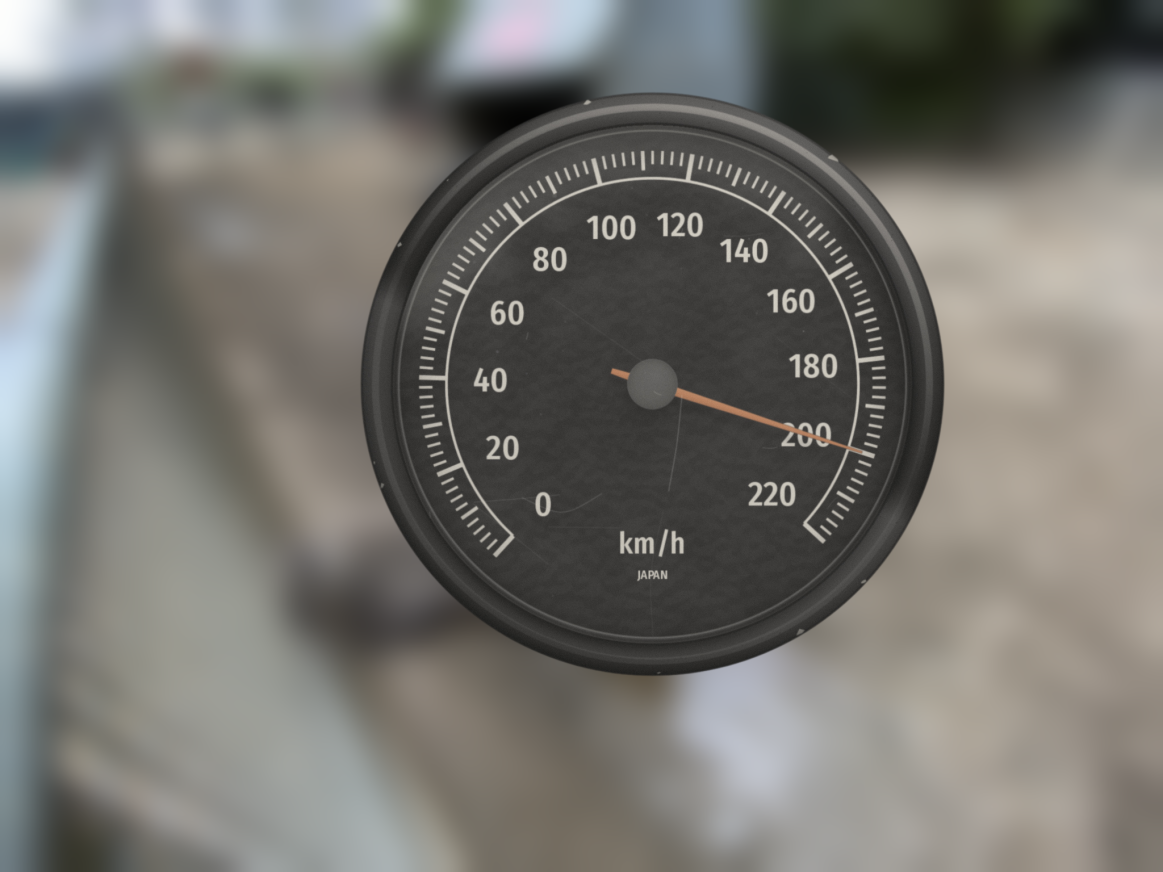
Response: 200
